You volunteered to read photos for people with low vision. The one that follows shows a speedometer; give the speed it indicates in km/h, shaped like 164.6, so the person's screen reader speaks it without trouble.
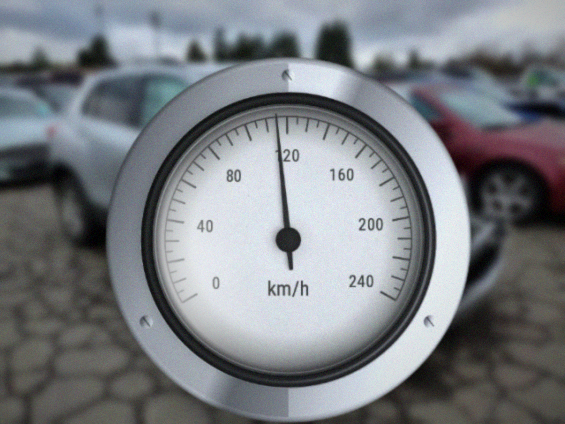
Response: 115
